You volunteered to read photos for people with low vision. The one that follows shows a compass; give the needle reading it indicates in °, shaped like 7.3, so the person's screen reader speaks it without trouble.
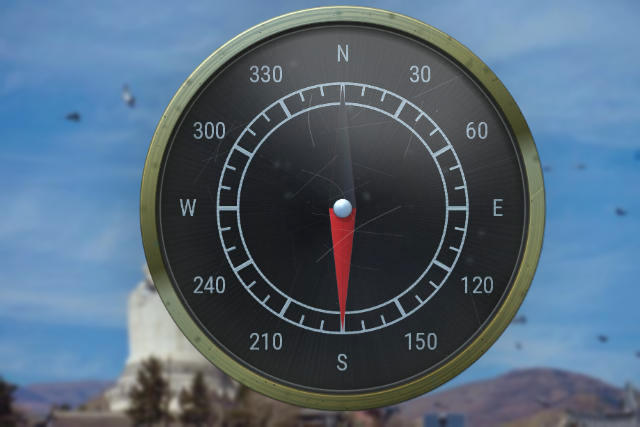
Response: 180
